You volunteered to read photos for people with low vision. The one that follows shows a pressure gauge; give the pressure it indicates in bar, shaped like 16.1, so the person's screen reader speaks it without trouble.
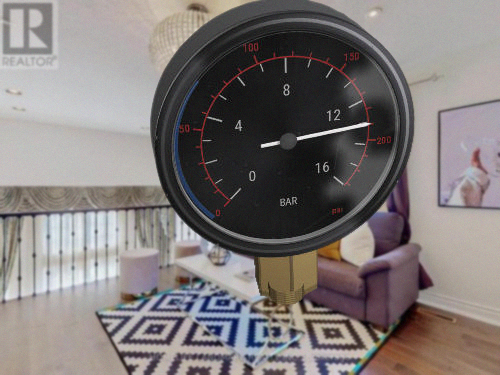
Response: 13
